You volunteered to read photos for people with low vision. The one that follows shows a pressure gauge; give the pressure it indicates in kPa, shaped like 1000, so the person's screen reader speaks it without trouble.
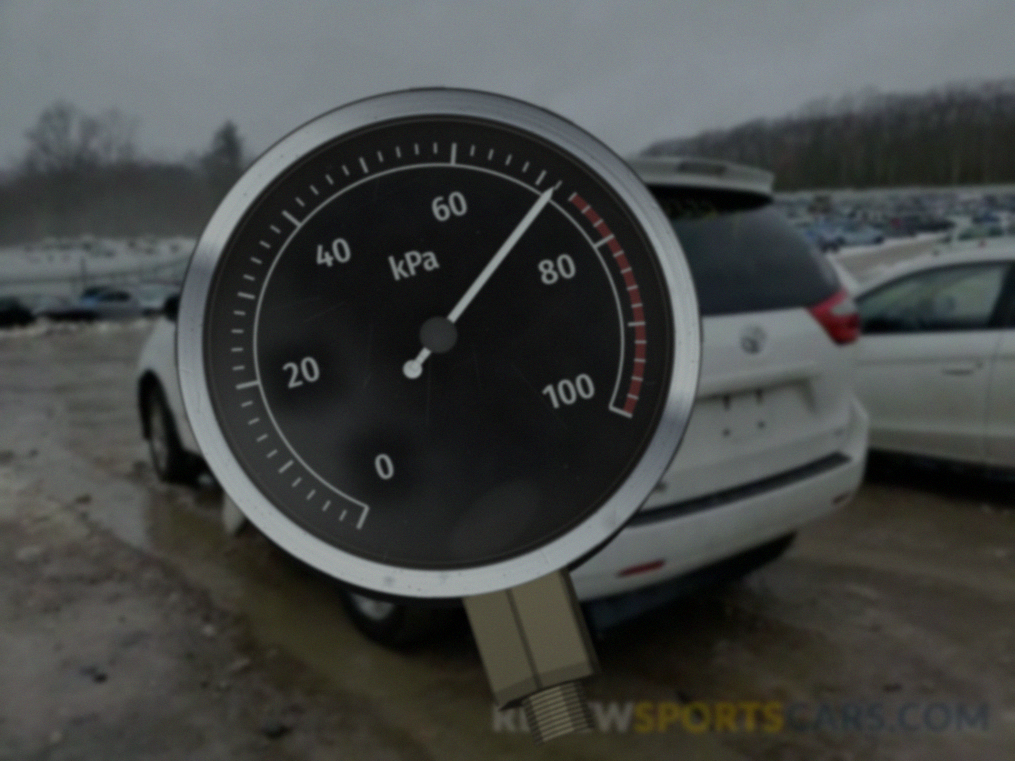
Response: 72
